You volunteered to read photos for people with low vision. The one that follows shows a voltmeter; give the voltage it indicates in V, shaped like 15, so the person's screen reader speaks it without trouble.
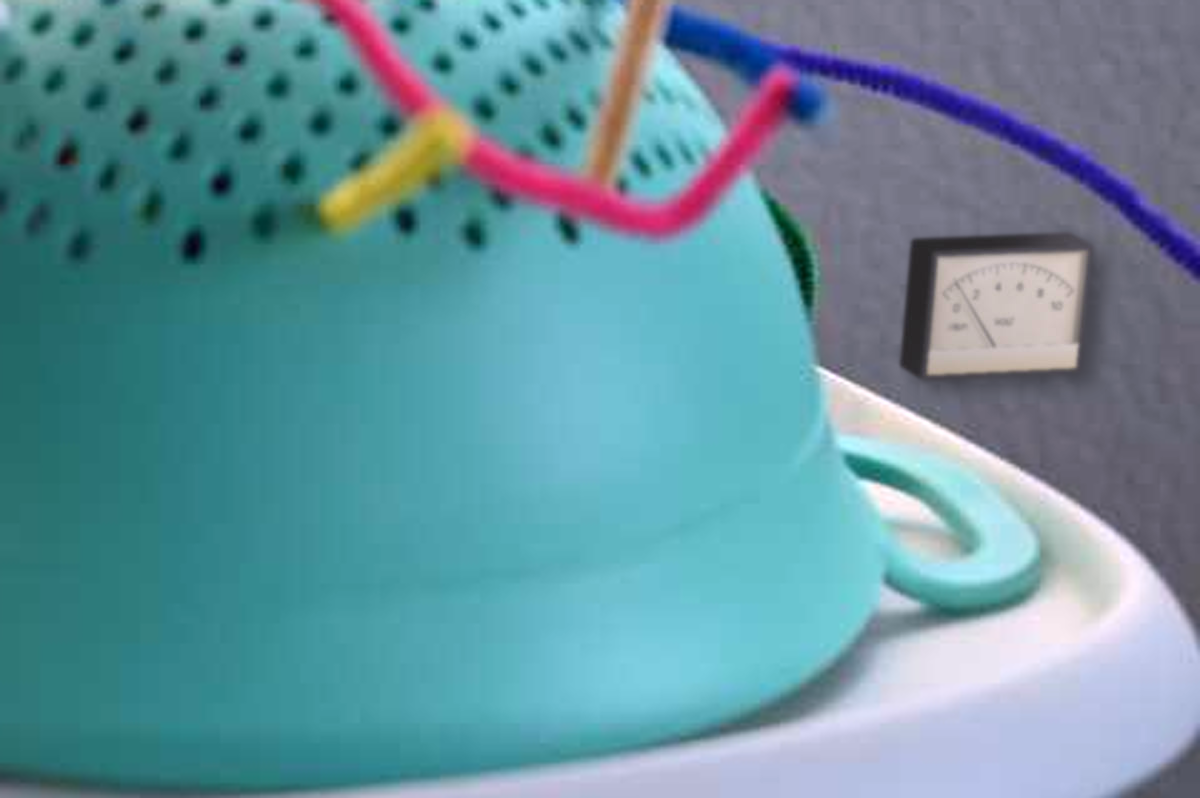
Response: 1
